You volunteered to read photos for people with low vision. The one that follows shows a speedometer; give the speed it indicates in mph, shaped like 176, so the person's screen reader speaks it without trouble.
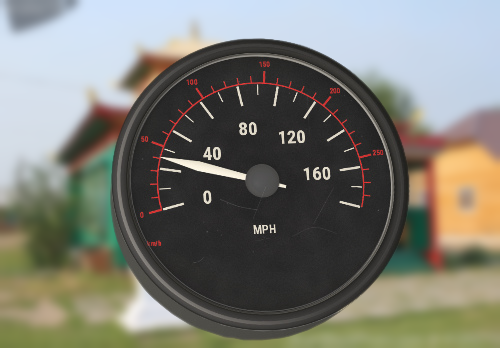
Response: 25
